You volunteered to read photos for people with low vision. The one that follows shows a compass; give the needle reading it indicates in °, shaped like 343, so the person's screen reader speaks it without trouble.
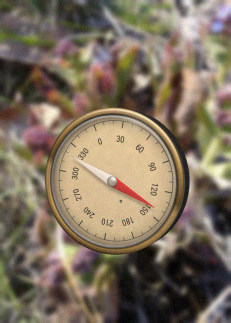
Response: 140
